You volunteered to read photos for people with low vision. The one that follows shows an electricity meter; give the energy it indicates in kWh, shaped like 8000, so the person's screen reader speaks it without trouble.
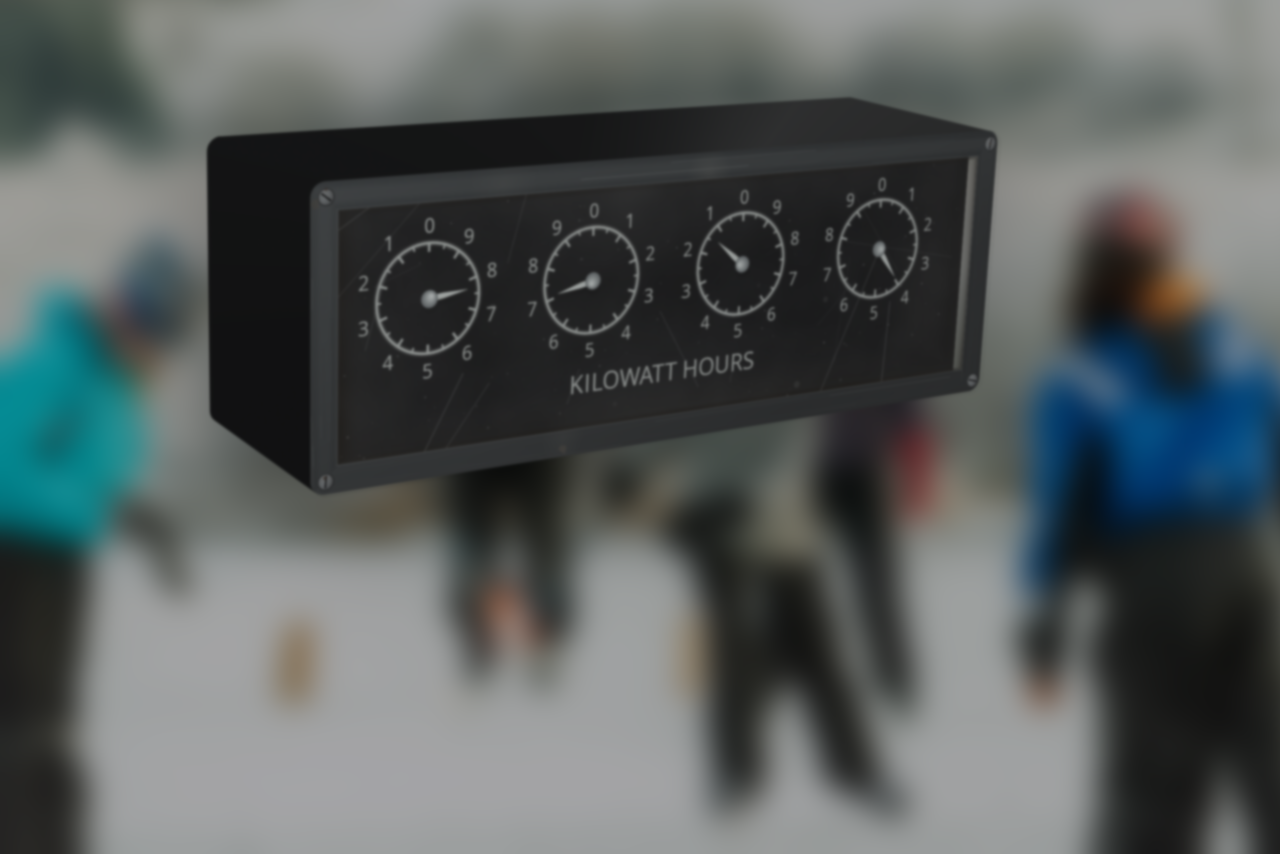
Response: 7714
